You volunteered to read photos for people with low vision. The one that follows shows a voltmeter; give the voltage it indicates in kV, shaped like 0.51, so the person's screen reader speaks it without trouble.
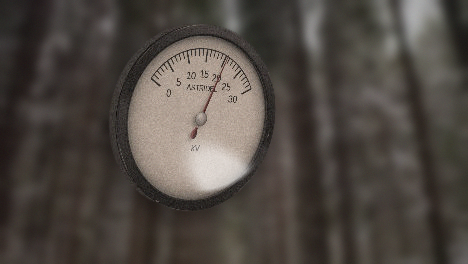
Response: 20
